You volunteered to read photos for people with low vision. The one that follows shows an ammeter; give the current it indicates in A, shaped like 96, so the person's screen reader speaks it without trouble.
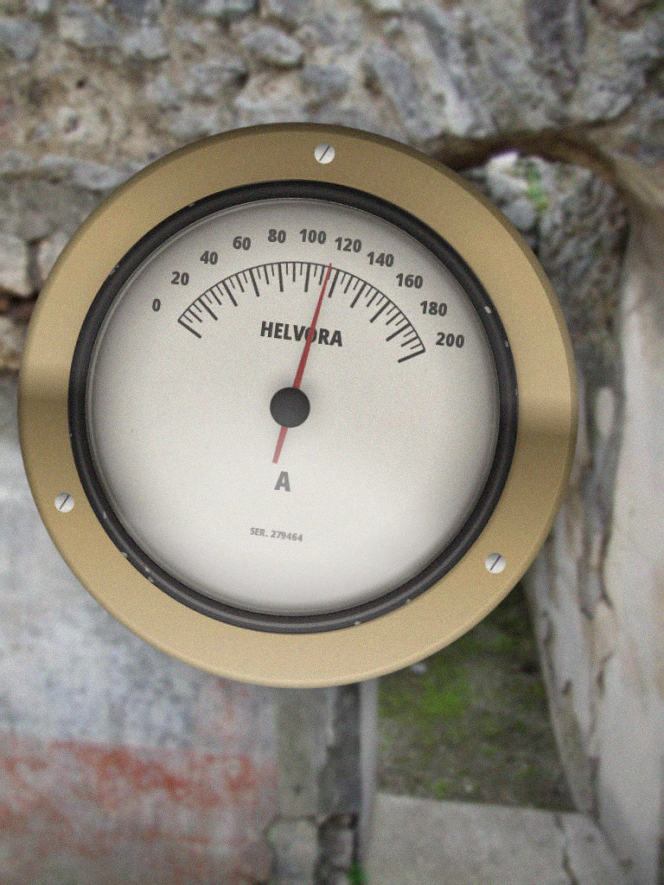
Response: 115
